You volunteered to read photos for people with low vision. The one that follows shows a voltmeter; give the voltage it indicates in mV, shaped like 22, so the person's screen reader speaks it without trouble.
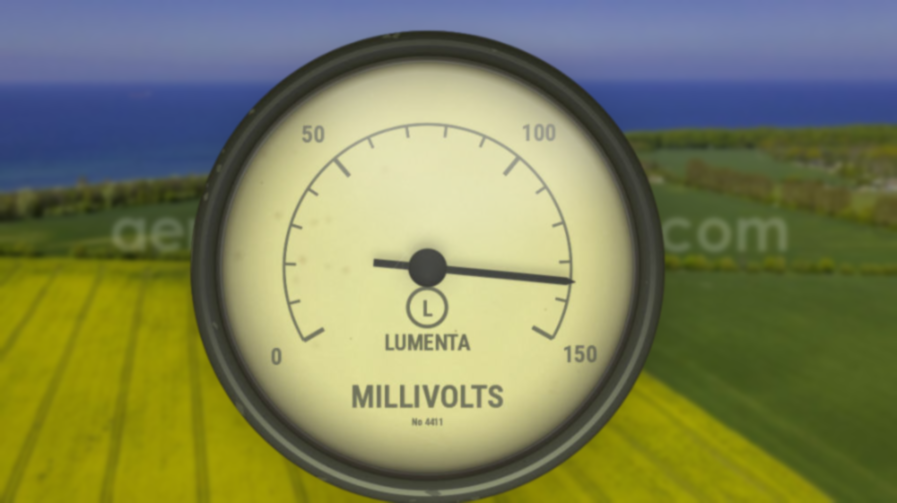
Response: 135
